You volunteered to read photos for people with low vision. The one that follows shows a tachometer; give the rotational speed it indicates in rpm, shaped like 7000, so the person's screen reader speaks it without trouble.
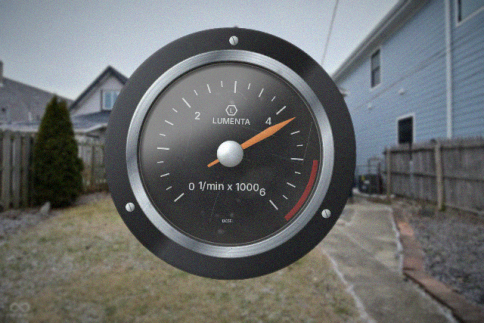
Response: 4250
